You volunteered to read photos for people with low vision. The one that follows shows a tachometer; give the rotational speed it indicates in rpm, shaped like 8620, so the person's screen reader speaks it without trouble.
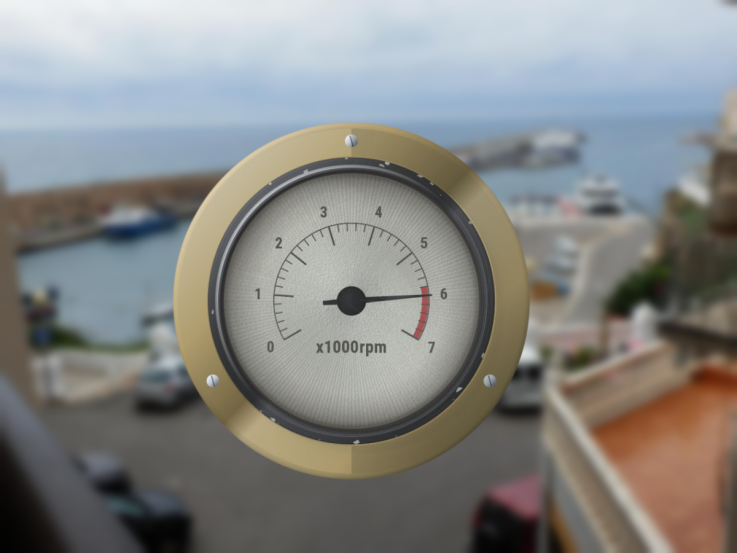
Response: 6000
